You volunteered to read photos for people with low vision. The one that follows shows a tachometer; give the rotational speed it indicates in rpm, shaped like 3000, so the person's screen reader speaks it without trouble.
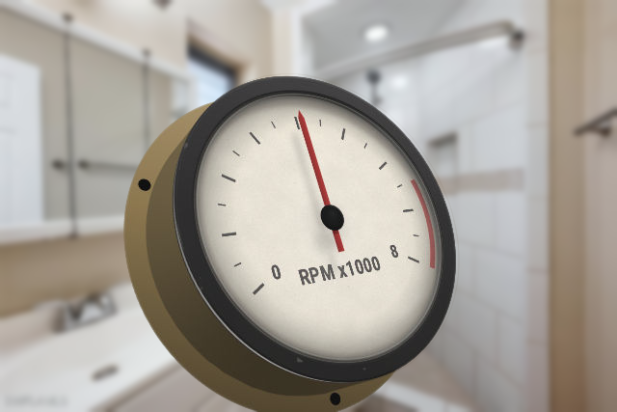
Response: 4000
